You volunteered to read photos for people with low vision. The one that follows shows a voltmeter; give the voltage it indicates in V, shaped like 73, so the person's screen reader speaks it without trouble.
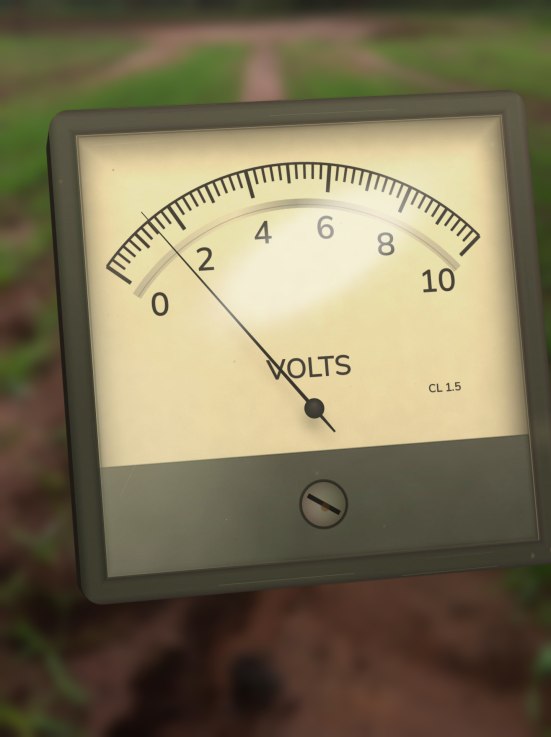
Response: 1.4
